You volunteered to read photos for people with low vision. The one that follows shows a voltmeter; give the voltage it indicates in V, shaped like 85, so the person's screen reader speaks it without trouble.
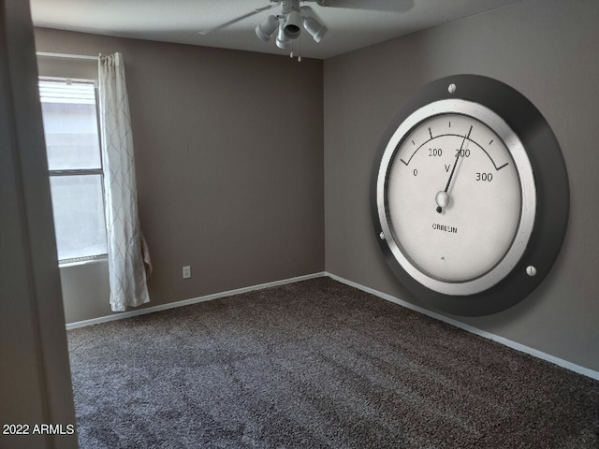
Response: 200
